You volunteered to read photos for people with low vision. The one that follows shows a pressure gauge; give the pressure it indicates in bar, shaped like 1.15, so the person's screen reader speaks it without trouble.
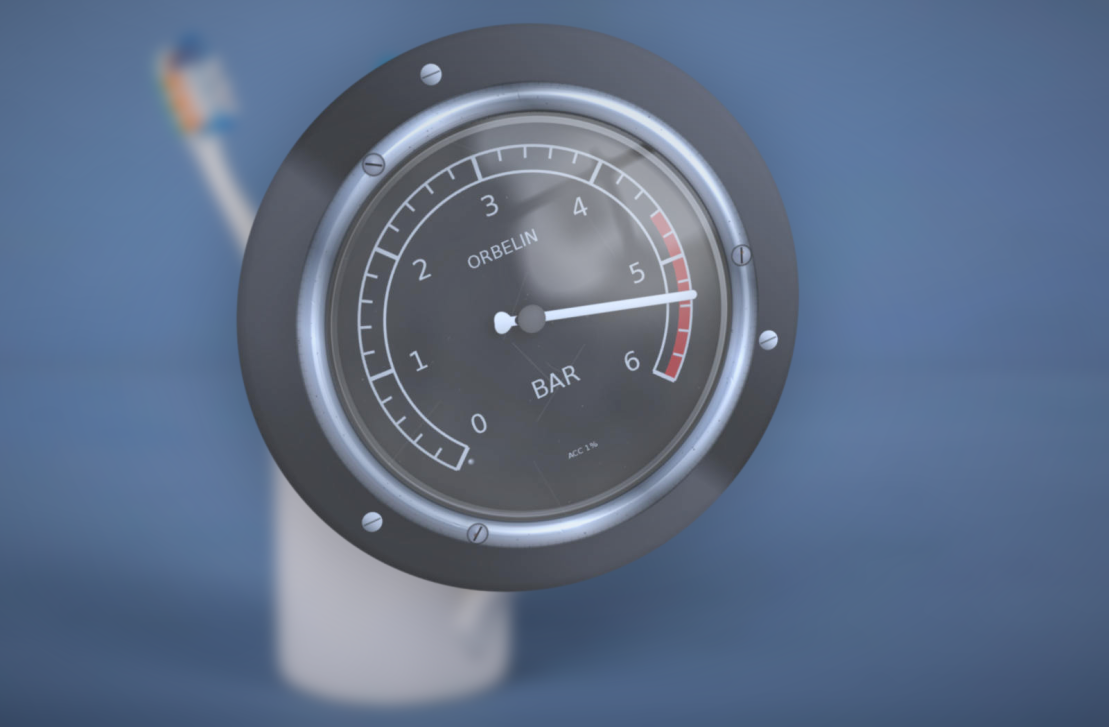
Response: 5.3
